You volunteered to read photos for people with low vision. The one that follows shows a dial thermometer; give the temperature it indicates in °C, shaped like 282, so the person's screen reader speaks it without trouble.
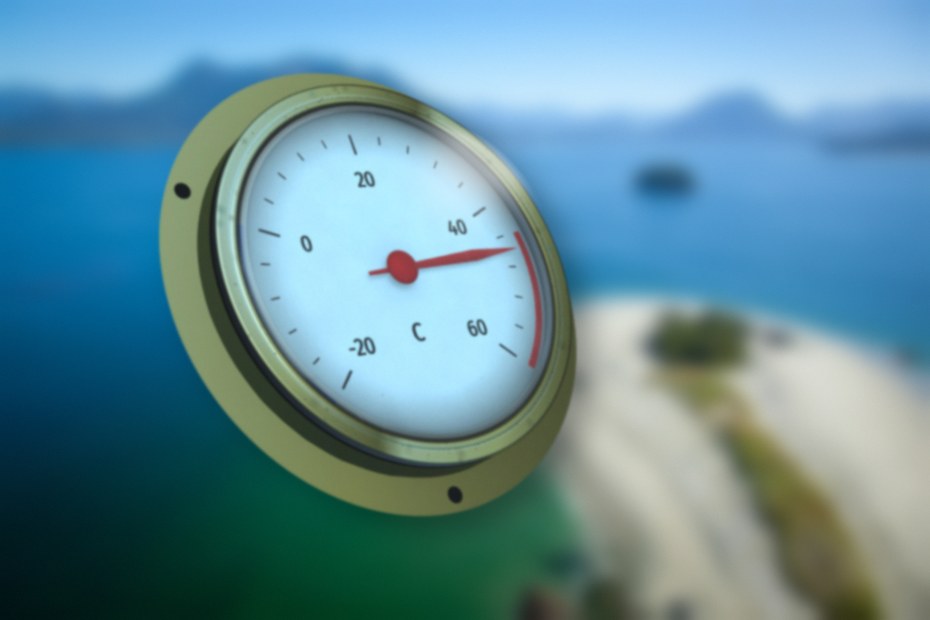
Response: 46
